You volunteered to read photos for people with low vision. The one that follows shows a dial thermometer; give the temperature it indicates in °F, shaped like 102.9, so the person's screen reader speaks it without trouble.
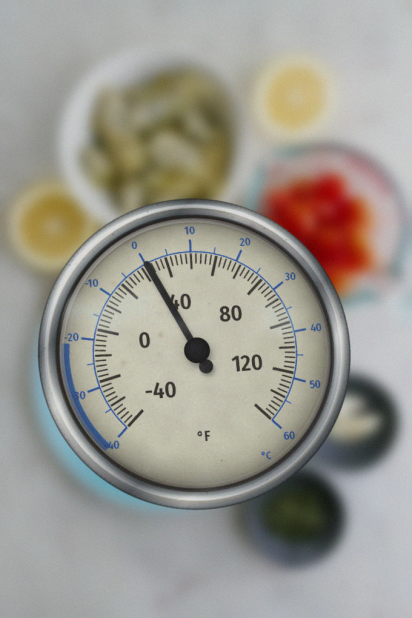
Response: 32
